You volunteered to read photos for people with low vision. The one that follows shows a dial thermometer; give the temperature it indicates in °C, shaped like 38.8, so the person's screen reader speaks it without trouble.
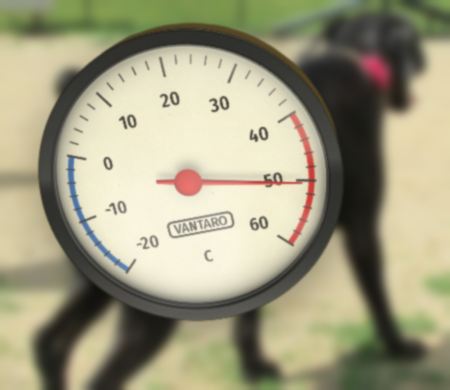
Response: 50
